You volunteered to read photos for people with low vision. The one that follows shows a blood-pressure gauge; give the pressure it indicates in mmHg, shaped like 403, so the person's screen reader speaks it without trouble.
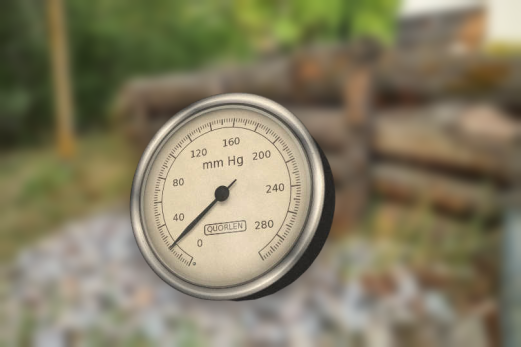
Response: 20
